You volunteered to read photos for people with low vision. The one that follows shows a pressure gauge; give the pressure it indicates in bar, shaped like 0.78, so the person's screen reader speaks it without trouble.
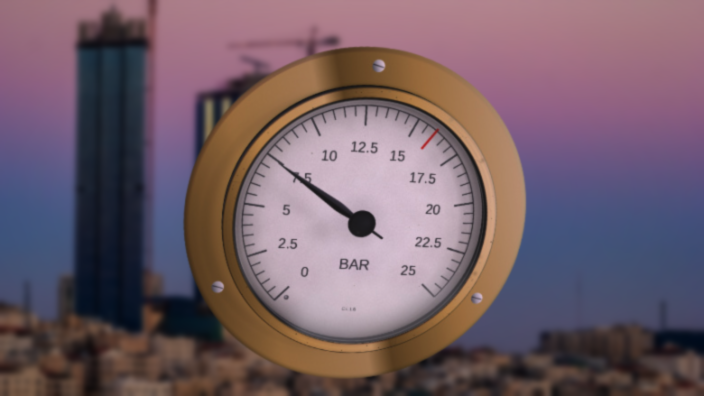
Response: 7.5
